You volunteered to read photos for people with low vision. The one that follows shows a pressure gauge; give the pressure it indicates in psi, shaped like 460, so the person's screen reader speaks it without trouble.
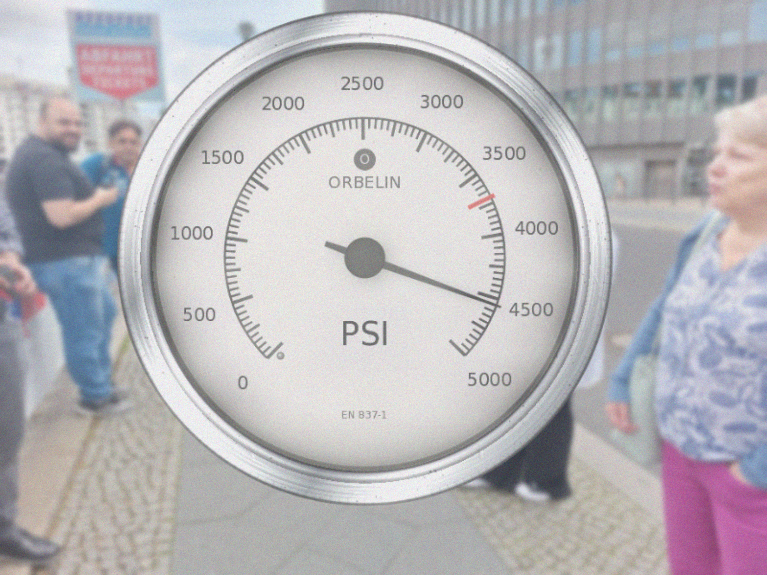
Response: 4550
